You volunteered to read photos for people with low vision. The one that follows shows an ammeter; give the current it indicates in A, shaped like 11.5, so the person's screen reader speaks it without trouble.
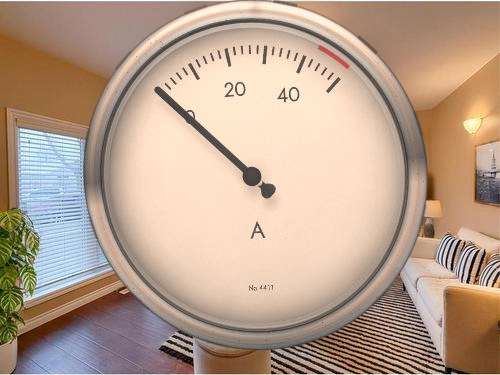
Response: 0
